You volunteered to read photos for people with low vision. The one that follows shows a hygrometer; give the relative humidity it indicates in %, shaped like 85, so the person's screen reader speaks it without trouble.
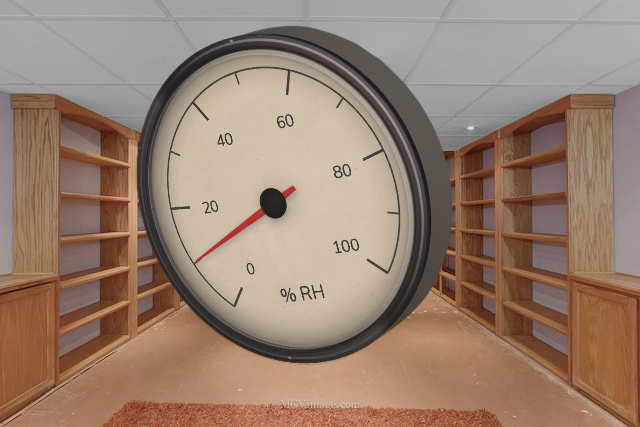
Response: 10
